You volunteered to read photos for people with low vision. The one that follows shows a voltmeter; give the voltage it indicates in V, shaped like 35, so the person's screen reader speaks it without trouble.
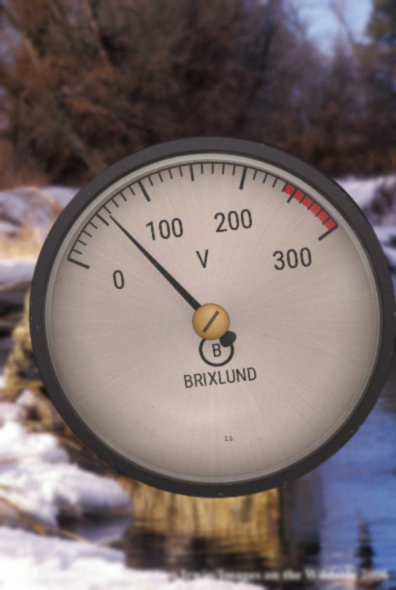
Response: 60
